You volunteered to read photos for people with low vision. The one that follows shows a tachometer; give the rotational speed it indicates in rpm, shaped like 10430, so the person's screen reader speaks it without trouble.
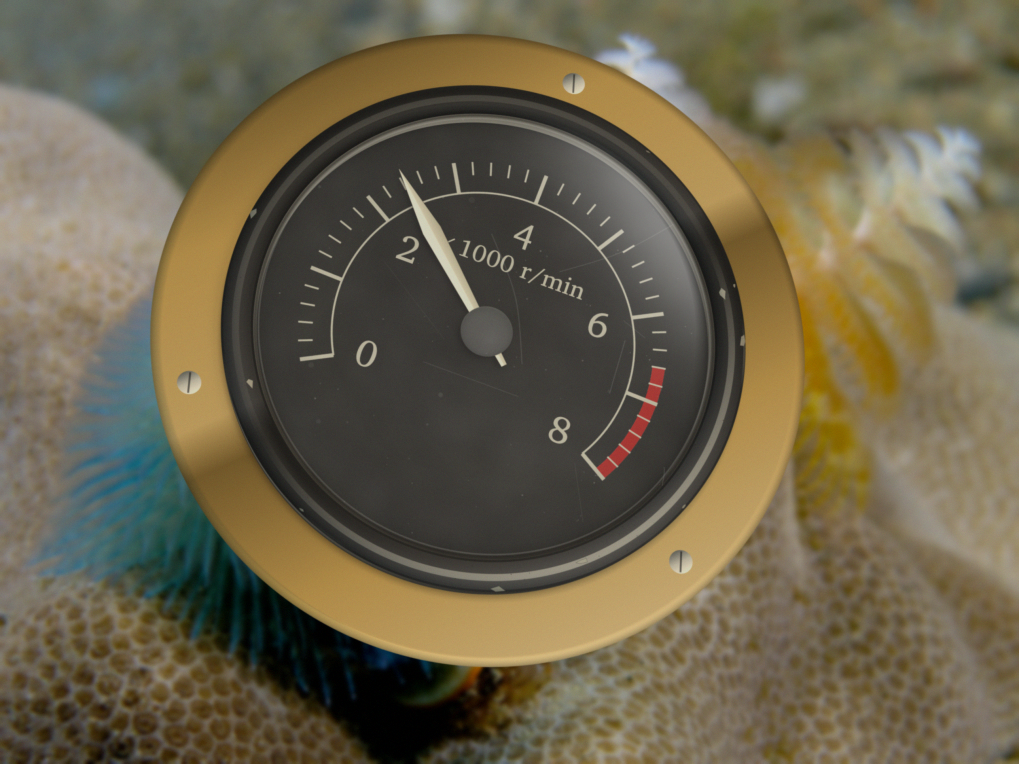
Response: 2400
